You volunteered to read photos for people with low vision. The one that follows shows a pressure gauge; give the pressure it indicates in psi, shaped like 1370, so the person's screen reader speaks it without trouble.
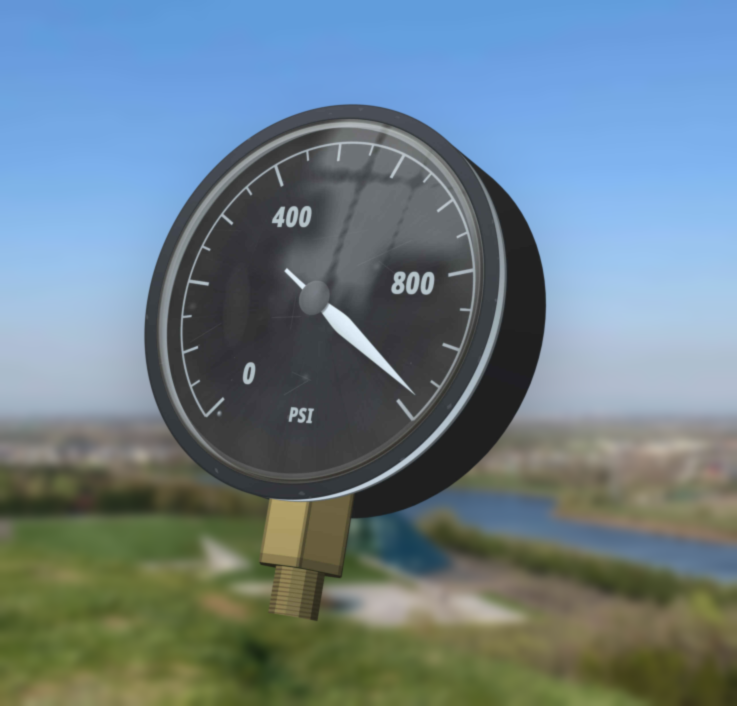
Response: 975
